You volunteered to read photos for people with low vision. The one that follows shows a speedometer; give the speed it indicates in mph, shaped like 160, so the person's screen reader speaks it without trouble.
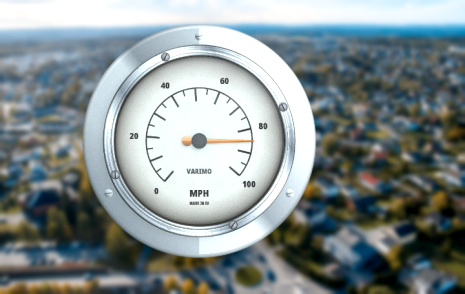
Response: 85
